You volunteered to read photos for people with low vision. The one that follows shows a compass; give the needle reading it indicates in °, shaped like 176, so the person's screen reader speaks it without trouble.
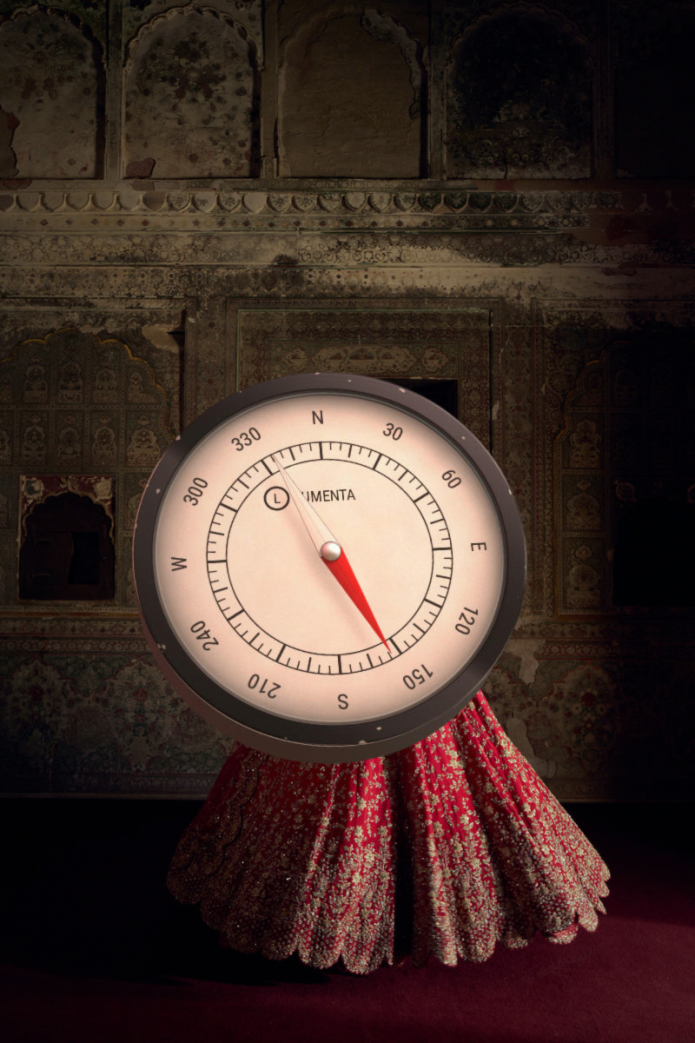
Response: 155
